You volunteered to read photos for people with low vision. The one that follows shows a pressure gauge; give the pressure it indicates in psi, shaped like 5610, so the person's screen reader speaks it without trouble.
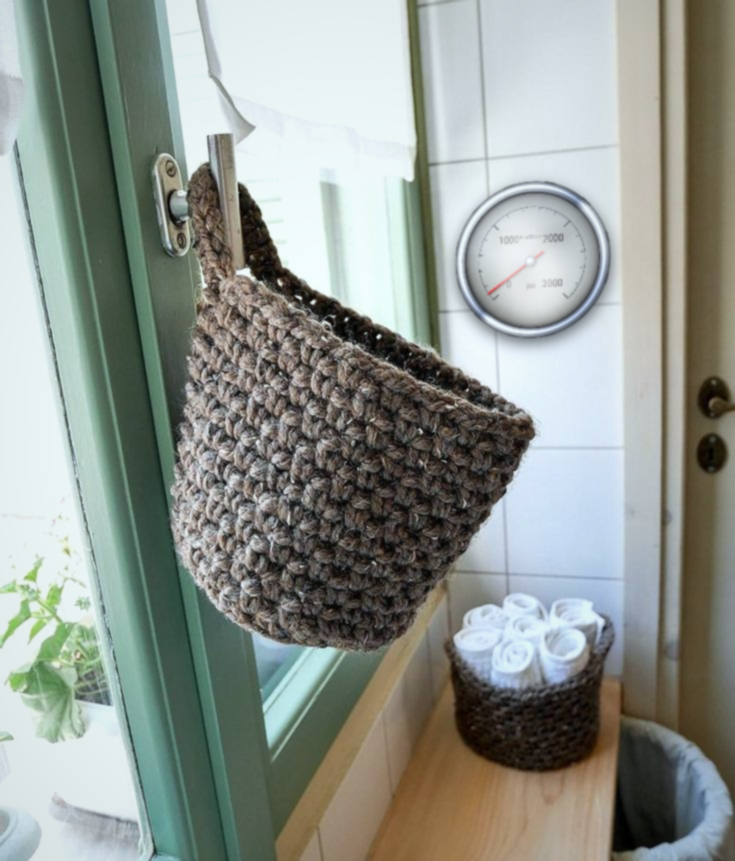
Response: 100
